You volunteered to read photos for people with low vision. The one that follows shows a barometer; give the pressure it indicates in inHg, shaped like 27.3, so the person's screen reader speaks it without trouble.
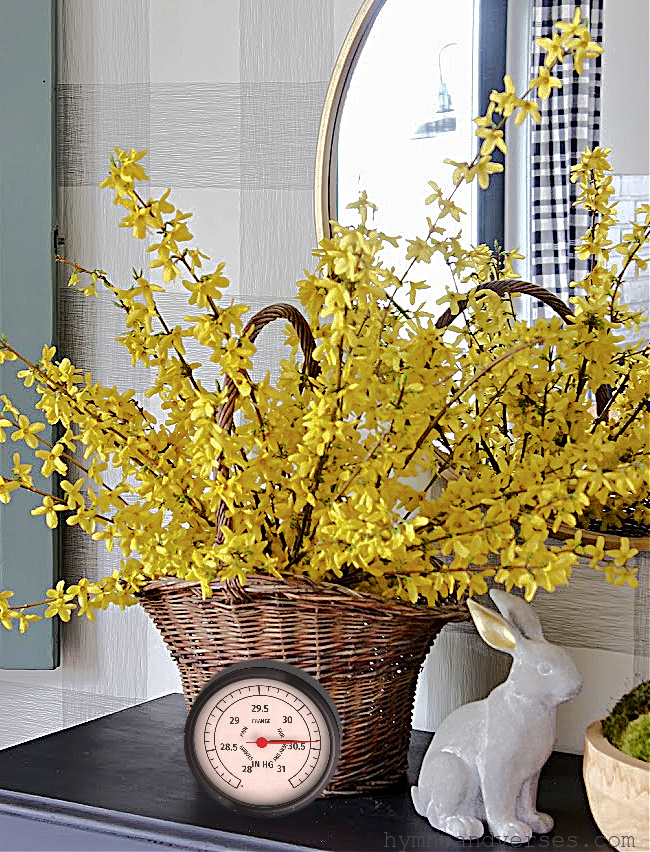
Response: 30.4
